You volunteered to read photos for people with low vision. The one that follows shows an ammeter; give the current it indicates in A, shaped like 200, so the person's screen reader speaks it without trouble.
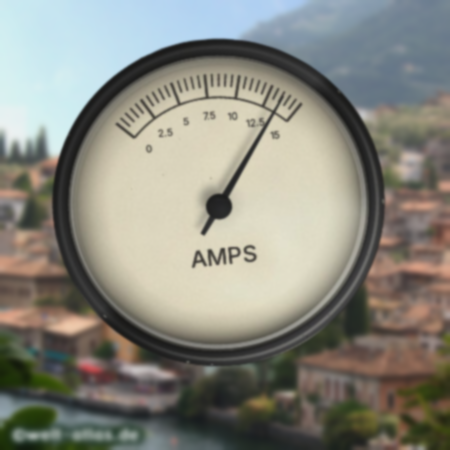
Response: 13.5
